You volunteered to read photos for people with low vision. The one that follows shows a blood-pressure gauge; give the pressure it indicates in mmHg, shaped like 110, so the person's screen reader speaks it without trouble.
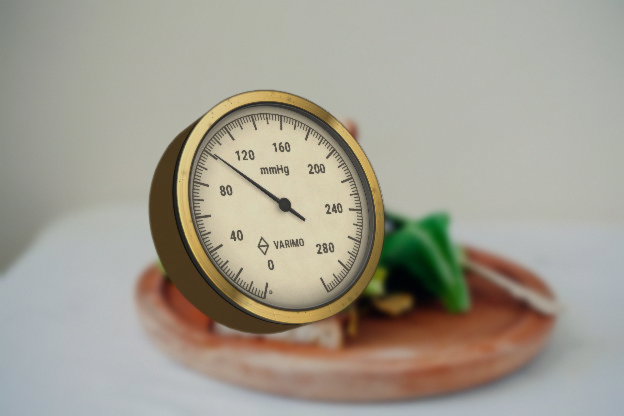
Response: 100
